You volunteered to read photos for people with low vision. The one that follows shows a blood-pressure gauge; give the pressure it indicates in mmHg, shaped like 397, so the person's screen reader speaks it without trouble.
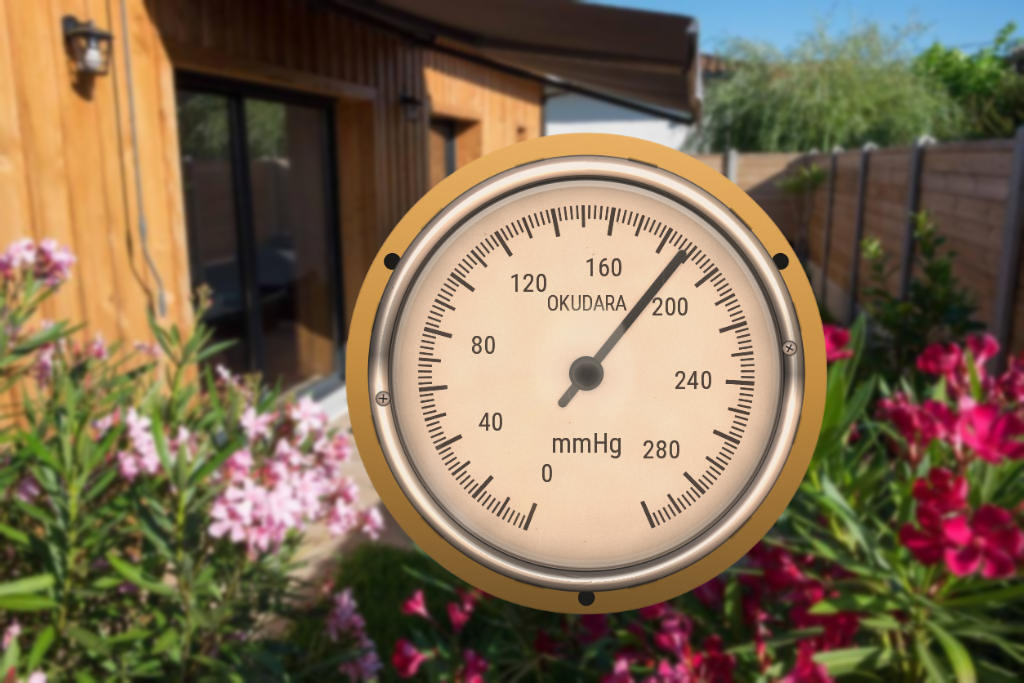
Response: 188
